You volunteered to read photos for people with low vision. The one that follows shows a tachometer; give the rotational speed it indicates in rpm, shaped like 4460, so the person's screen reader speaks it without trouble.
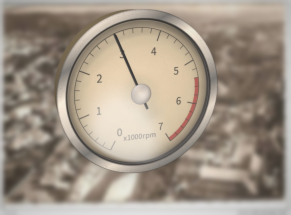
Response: 3000
